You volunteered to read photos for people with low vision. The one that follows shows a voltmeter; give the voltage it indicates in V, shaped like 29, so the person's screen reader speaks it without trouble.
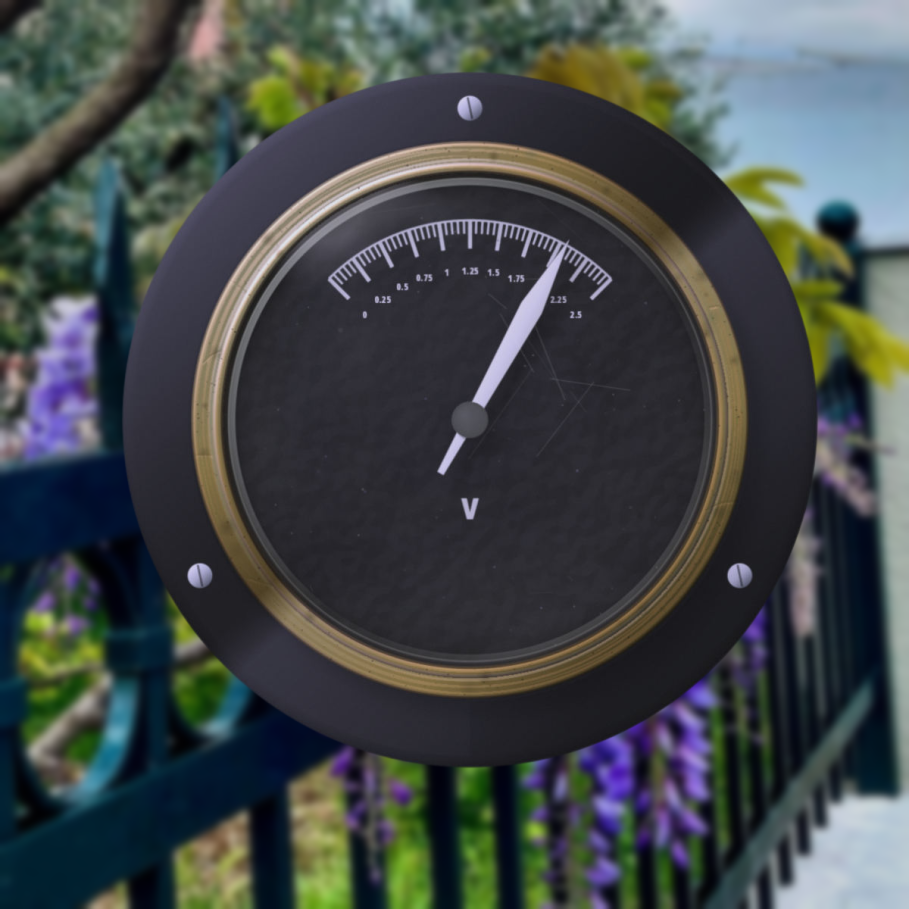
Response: 2.05
